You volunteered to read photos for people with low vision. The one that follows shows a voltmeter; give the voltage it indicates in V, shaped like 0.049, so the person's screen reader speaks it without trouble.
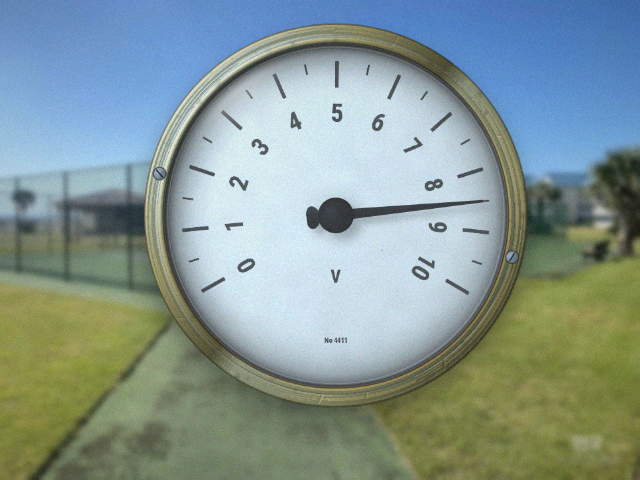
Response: 8.5
